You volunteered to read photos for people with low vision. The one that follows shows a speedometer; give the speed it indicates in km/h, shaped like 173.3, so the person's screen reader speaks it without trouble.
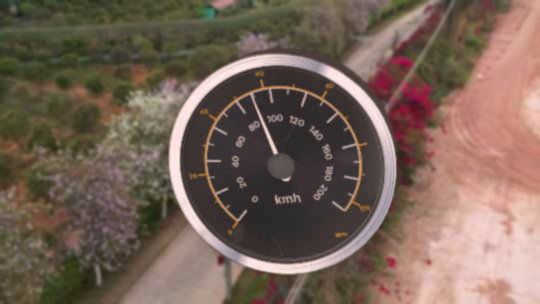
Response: 90
